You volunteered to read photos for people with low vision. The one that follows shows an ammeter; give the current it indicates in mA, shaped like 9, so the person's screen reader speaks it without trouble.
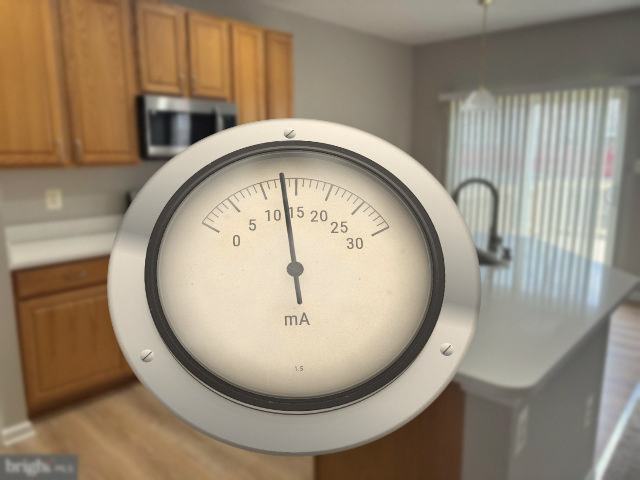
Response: 13
